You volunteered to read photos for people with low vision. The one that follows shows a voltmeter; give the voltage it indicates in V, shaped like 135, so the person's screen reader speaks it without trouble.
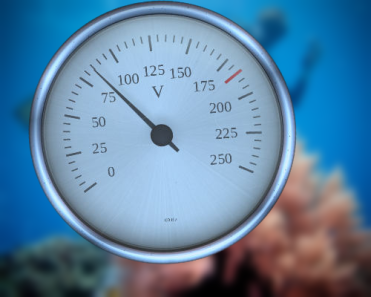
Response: 85
